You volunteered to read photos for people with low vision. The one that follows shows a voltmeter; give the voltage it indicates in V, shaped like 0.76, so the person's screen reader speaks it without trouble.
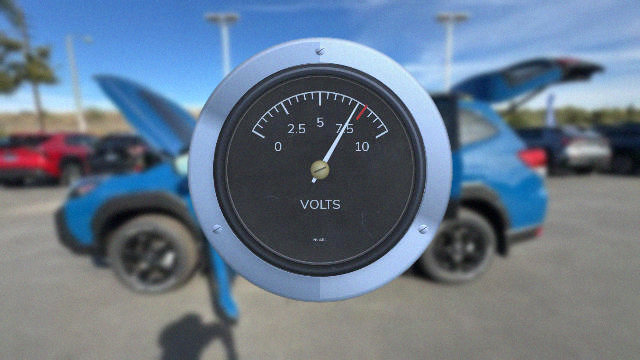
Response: 7.5
